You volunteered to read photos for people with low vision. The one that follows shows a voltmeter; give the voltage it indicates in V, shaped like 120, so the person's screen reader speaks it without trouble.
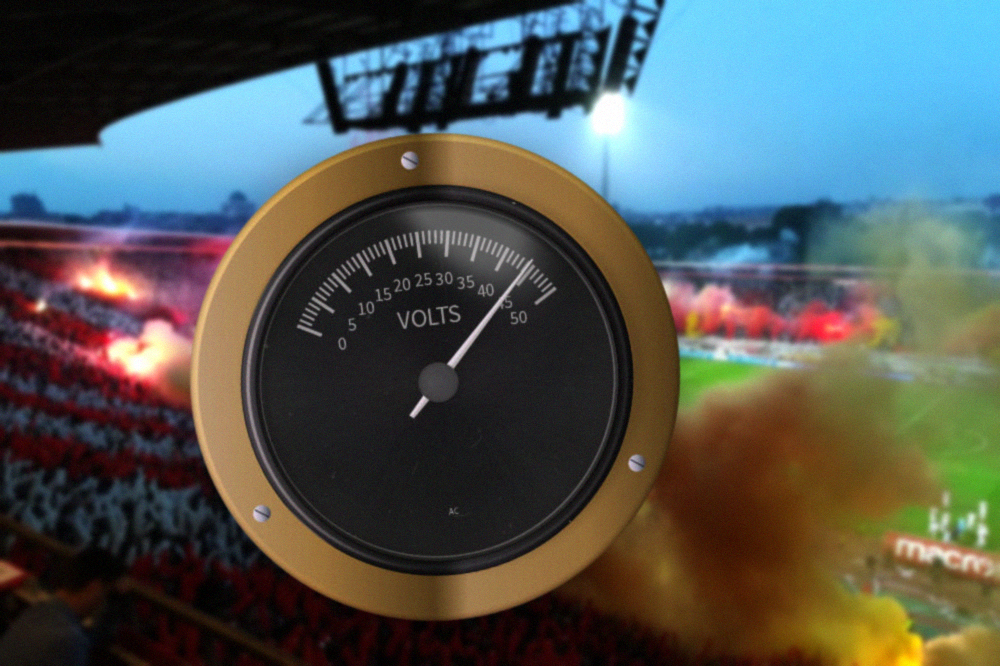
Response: 44
